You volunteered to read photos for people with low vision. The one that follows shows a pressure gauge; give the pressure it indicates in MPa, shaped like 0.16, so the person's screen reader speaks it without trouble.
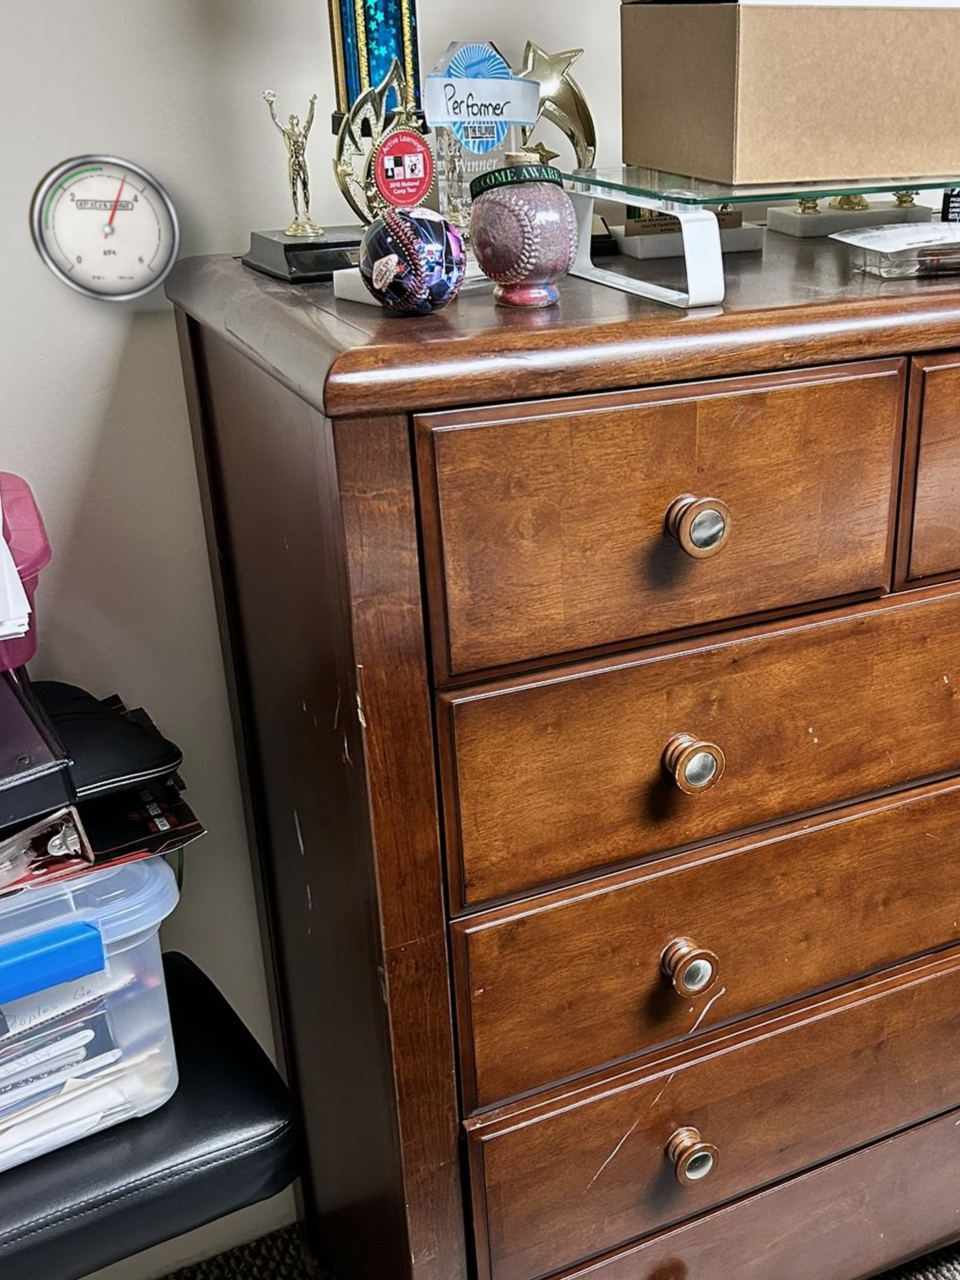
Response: 3.5
